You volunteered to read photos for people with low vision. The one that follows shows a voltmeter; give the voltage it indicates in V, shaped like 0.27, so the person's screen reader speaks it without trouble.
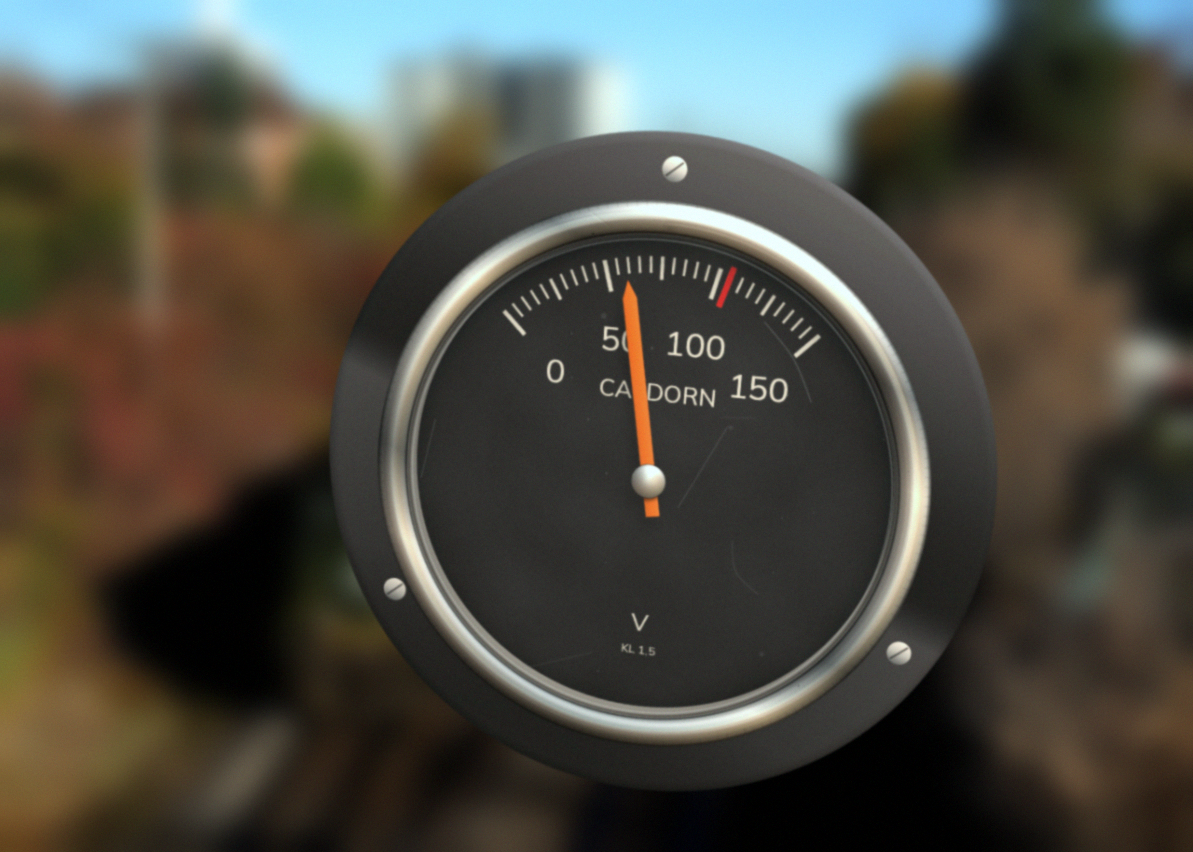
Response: 60
